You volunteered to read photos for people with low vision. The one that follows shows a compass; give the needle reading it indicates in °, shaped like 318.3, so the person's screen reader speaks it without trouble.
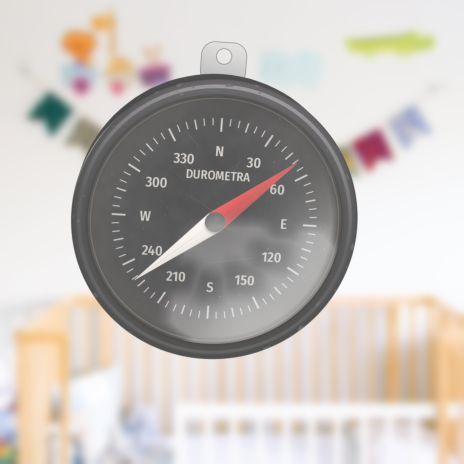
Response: 50
